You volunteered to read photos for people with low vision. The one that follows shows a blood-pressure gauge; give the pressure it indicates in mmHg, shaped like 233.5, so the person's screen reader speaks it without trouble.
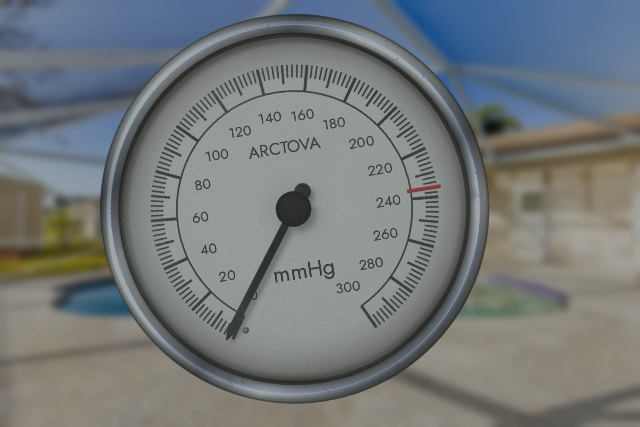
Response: 2
